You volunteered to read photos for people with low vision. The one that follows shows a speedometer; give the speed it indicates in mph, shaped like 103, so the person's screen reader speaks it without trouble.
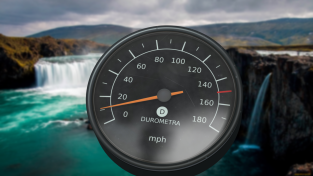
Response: 10
